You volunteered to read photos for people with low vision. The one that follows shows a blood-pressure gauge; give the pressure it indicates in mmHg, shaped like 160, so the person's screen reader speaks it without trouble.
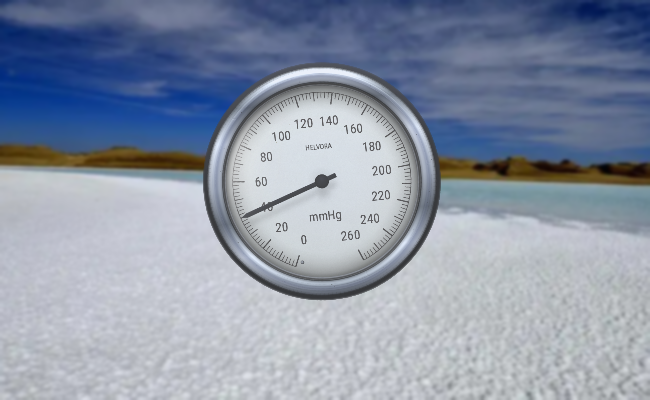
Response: 40
